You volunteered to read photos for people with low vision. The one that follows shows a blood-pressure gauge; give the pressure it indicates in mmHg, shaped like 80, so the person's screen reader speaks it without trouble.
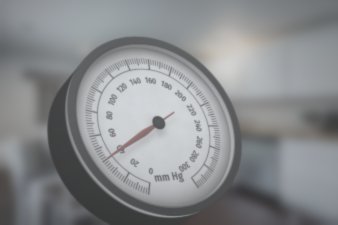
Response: 40
